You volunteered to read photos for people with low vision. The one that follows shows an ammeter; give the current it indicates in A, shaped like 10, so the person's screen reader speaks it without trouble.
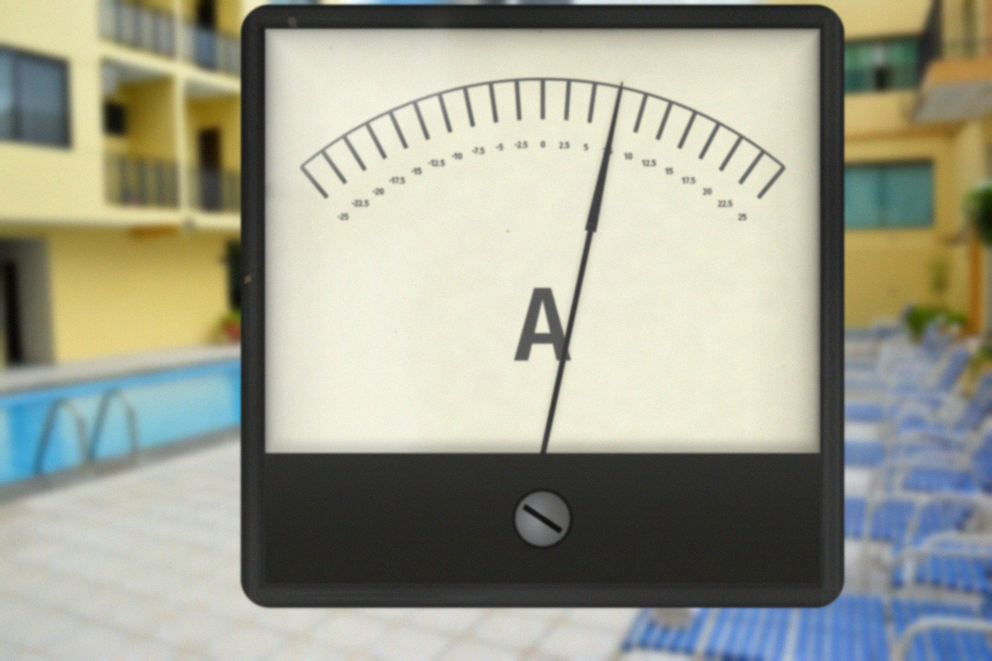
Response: 7.5
